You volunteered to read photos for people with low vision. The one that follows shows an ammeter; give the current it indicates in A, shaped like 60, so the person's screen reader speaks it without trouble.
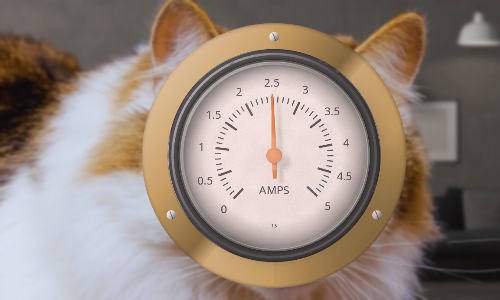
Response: 2.5
